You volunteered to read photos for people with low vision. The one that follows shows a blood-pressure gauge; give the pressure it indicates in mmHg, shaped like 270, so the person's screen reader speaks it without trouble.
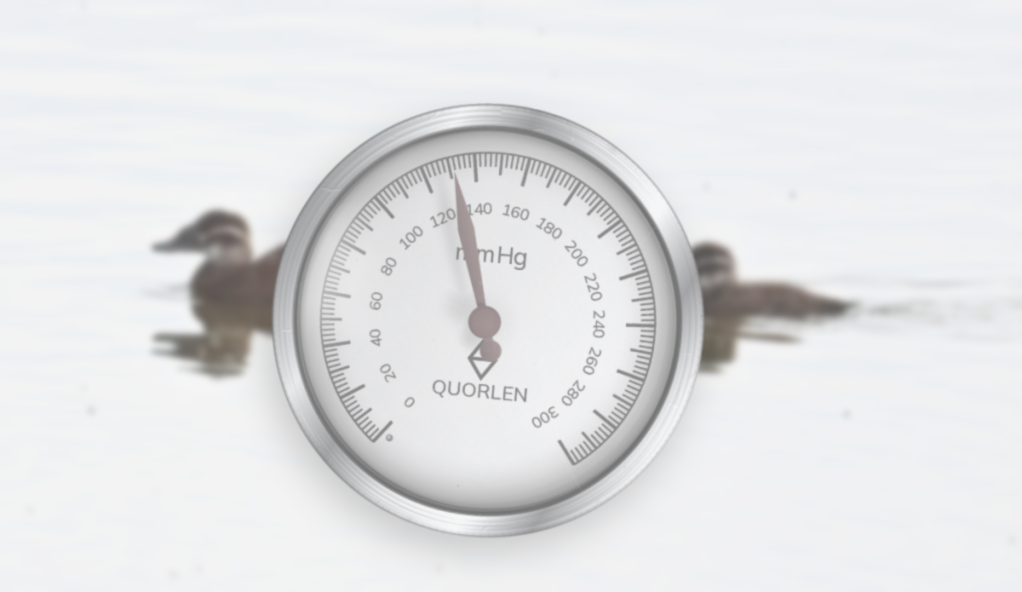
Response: 132
